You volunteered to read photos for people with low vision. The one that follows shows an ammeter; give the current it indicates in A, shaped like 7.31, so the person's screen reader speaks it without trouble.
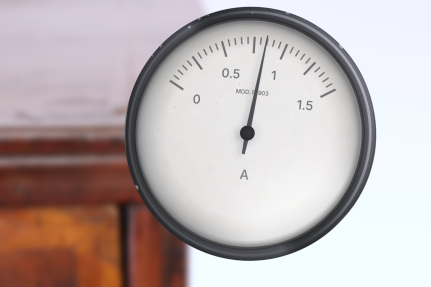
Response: 0.85
